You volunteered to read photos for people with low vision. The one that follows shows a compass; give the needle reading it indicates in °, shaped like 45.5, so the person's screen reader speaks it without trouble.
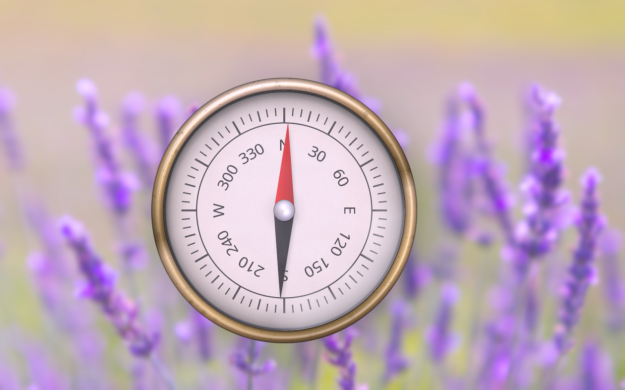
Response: 2.5
